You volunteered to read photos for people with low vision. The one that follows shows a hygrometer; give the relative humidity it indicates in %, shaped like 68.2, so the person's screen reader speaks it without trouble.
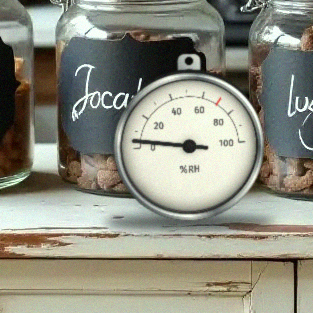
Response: 5
